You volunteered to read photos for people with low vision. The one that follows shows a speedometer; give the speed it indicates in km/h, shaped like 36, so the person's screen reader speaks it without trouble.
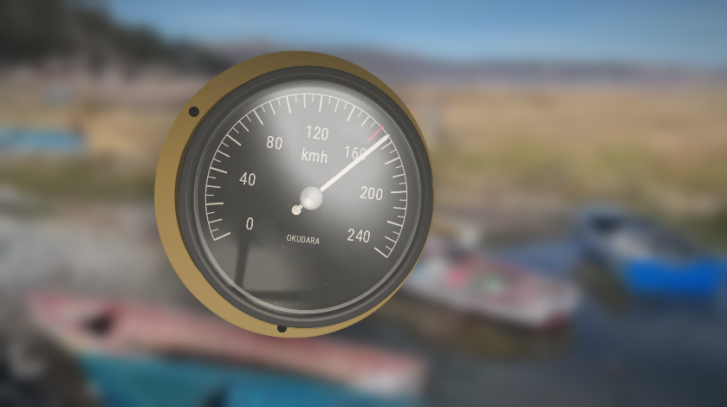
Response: 165
